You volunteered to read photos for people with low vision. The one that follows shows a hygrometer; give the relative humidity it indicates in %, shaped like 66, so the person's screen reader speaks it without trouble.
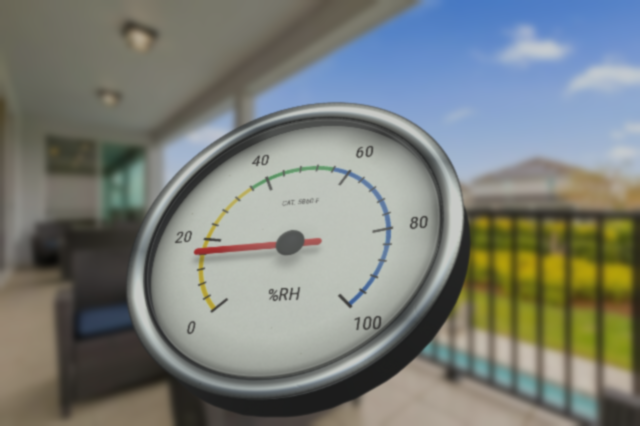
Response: 16
